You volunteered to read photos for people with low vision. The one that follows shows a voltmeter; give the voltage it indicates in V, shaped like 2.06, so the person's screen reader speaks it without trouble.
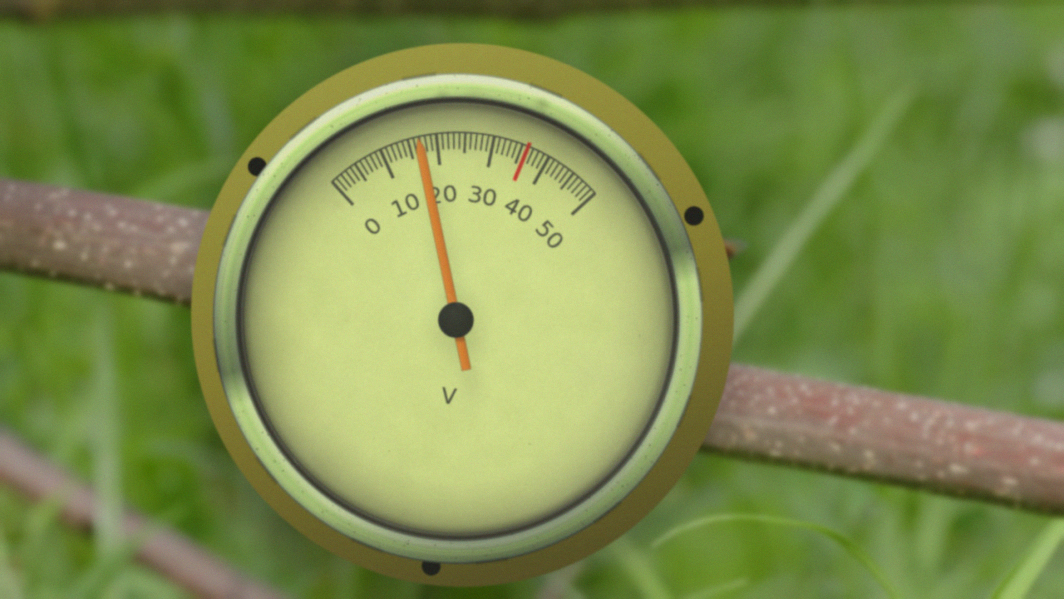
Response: 17
